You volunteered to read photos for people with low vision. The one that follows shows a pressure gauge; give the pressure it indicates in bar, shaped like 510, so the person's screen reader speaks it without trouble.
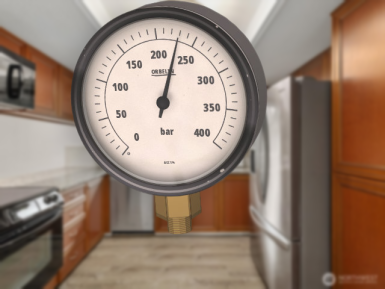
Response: 230
